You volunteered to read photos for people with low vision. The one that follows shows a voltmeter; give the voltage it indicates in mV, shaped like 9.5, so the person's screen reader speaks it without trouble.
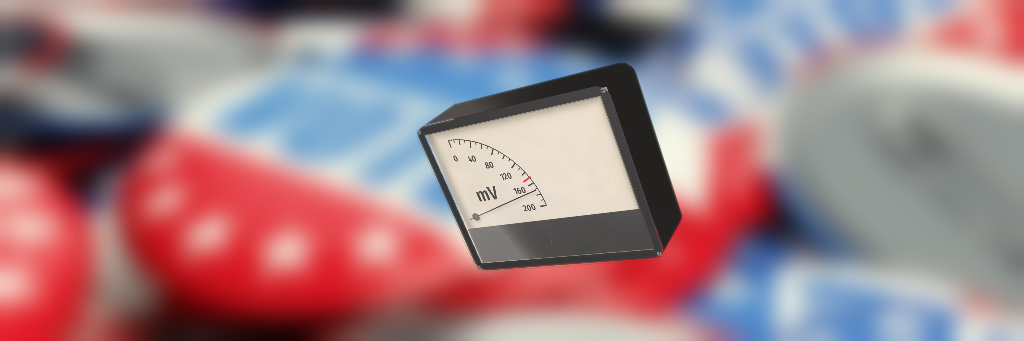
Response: 170
